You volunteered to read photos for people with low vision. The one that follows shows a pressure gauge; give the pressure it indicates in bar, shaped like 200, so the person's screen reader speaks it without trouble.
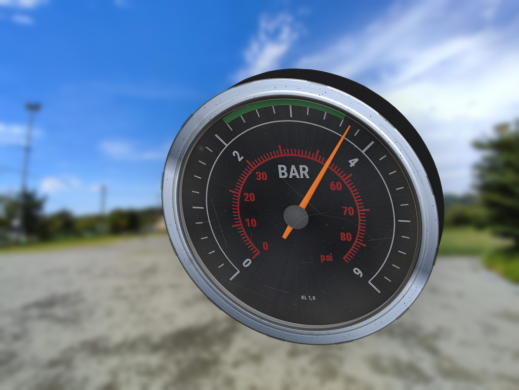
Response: 3.7
